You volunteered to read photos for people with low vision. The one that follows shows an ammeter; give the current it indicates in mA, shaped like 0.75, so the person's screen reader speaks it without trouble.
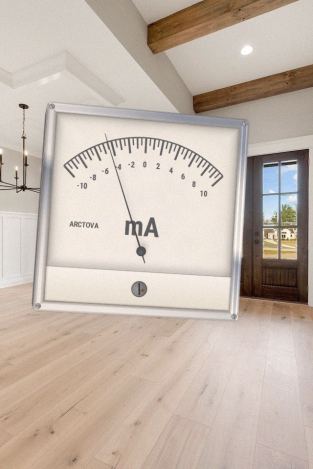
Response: -4.5
